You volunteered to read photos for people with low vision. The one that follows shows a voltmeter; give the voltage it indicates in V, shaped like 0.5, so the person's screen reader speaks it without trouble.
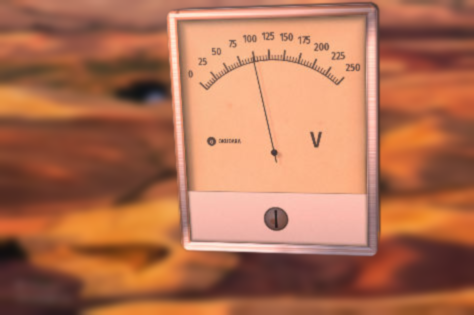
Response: 100
